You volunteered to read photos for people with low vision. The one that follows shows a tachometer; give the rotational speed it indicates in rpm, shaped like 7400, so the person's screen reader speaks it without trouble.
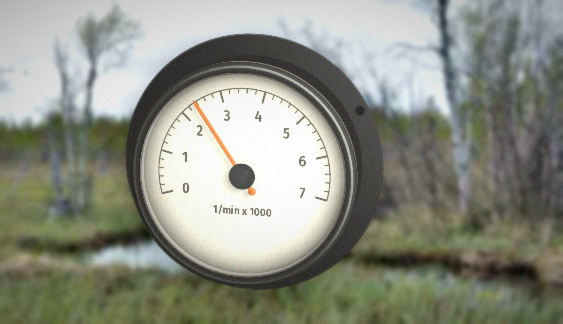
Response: 2400
